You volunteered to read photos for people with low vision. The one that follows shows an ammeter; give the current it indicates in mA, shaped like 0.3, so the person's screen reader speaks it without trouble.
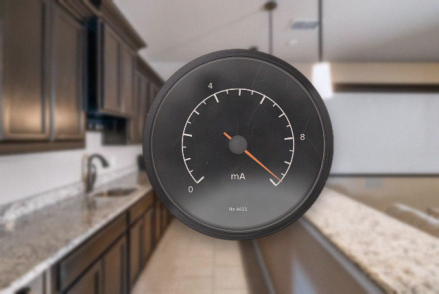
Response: 9.75
